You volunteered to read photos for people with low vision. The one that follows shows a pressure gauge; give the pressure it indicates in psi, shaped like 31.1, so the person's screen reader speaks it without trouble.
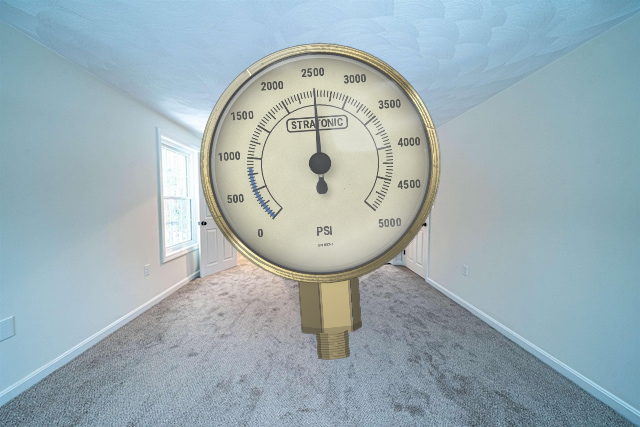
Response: 2500
